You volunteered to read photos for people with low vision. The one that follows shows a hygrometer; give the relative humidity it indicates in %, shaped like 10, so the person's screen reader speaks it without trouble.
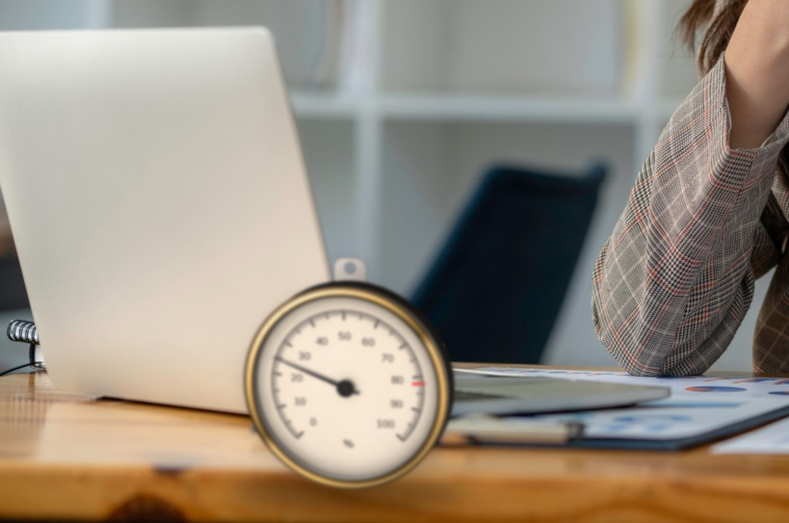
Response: 25
